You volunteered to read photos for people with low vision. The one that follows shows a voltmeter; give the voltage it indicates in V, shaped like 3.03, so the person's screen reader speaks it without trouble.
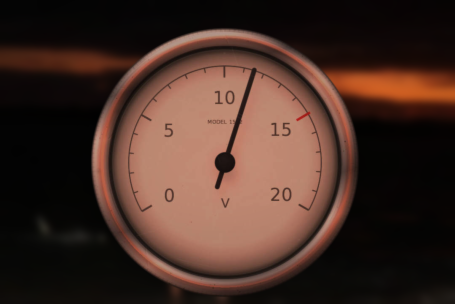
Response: 11.5
